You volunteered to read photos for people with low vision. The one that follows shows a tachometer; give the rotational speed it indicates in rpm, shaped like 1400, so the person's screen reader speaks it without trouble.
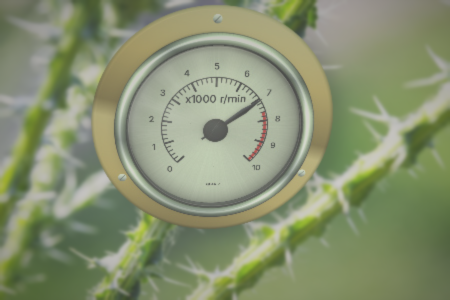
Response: 7000
